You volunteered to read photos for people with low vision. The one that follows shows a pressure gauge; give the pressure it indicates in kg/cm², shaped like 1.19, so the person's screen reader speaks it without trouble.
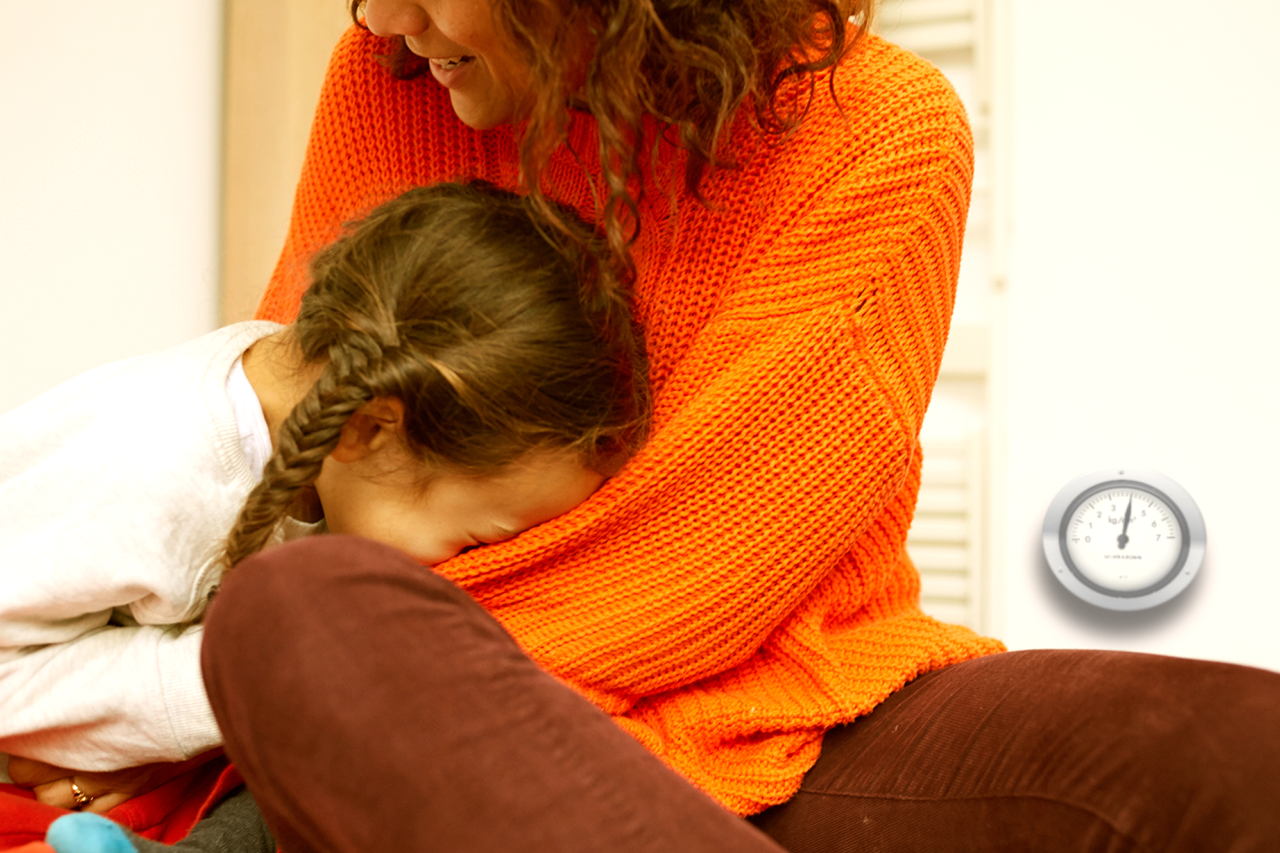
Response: 4
